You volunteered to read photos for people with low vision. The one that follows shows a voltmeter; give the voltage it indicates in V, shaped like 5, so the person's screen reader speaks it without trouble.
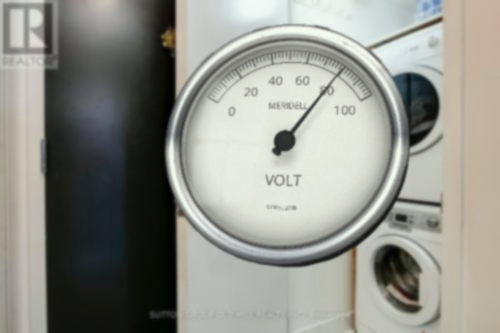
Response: 80
